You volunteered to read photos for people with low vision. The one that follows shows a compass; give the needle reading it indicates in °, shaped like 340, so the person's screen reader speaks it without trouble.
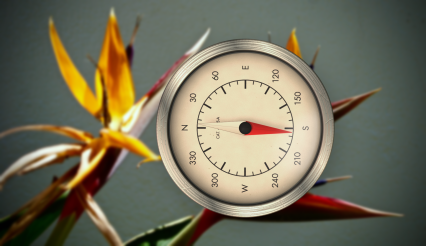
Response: 185
